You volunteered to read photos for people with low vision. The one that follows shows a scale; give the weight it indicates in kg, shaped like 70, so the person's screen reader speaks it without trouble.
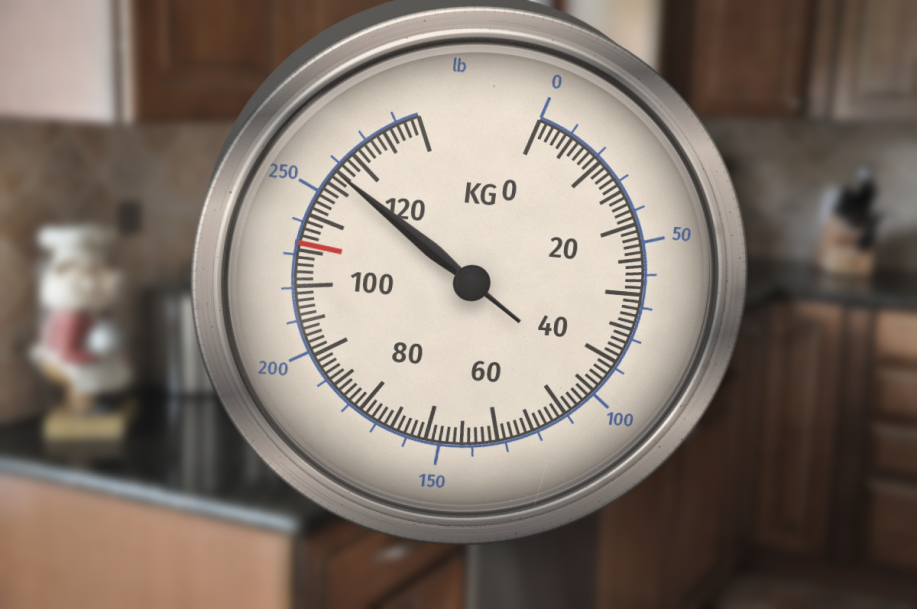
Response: 117
